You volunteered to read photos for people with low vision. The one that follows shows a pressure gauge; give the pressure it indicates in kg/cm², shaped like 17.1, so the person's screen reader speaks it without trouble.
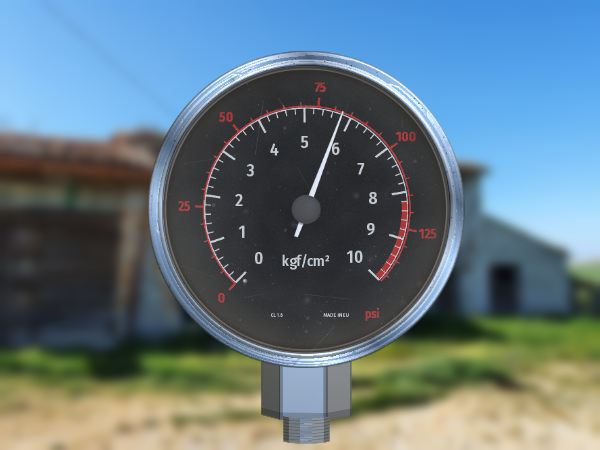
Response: 5.8
